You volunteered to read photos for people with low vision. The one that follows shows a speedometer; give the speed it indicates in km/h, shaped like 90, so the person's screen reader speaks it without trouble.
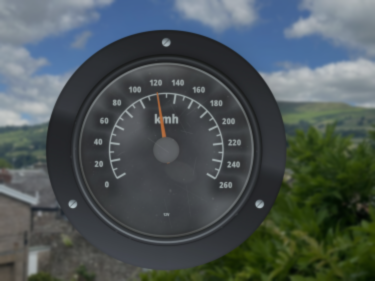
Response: 120
